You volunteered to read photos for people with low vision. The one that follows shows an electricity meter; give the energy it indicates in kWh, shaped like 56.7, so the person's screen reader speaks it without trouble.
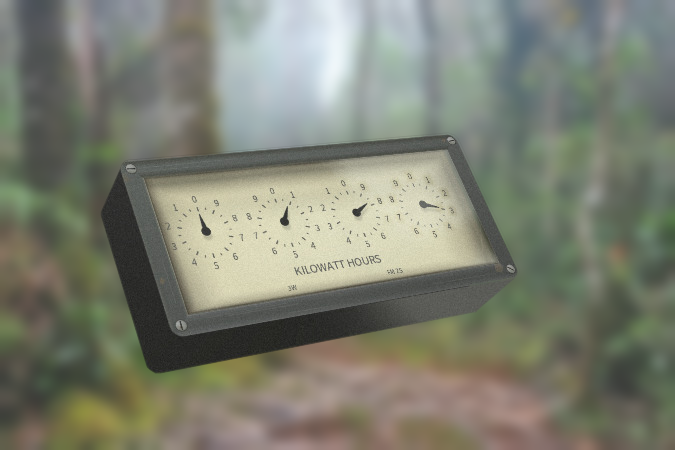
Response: 83
